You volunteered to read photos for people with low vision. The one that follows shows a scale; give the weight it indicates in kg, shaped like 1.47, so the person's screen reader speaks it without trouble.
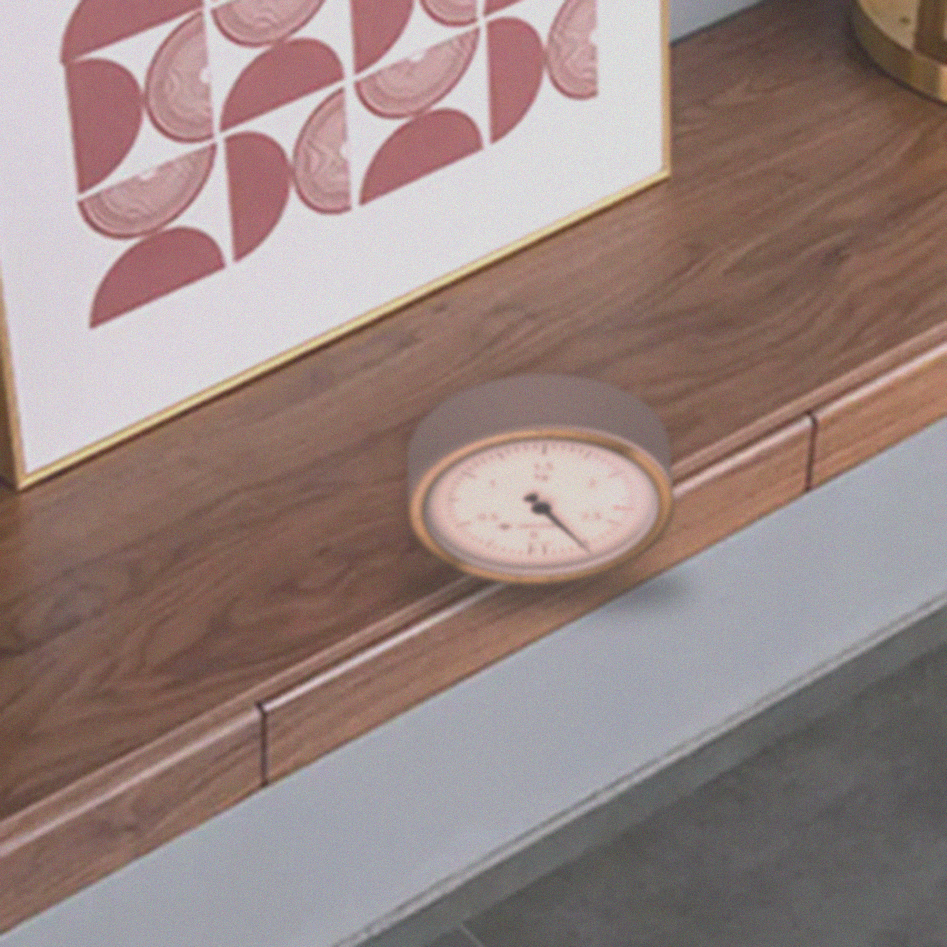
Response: 2.75
